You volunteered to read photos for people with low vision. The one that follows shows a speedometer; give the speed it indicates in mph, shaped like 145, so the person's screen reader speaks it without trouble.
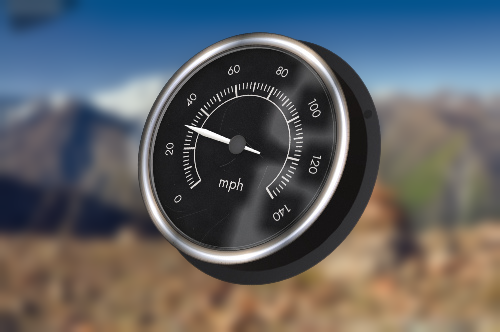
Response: 30
